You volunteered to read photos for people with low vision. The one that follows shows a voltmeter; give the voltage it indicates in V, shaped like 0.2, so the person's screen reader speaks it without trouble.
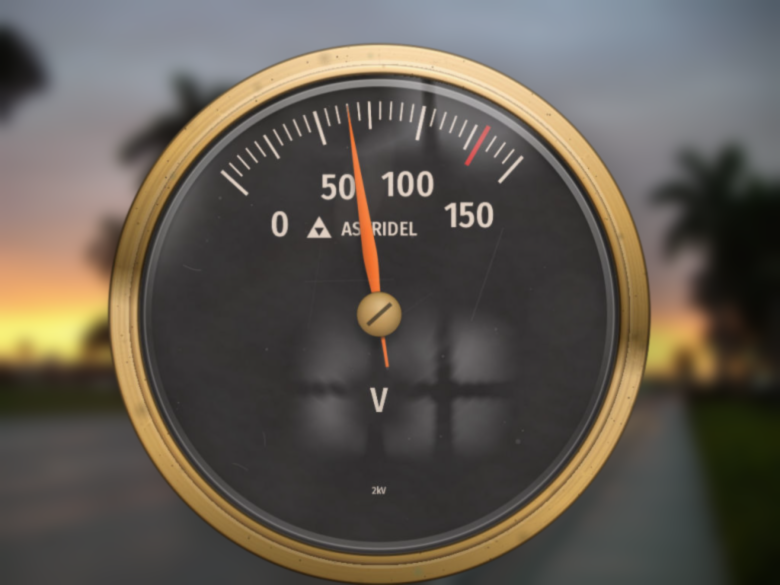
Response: 65
